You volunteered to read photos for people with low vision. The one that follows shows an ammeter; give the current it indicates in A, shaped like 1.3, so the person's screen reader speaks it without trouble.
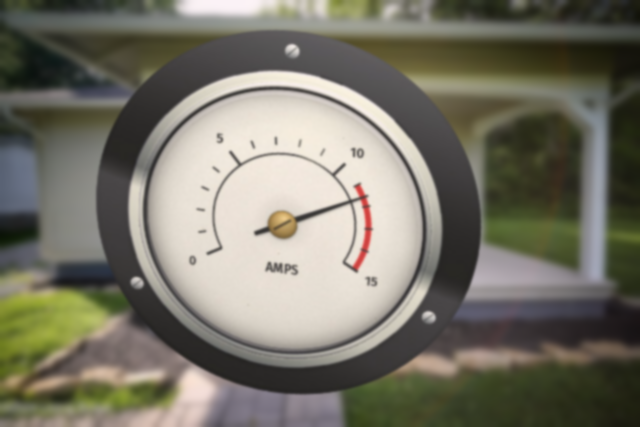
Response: 11.5
